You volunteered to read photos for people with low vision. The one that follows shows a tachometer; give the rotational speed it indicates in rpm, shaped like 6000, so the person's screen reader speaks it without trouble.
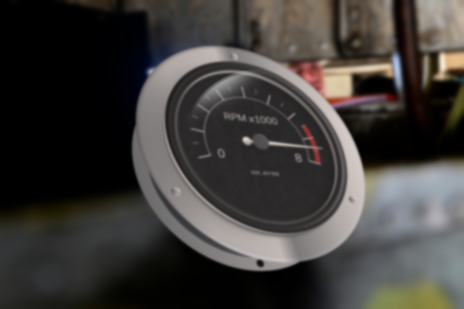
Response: 7500
